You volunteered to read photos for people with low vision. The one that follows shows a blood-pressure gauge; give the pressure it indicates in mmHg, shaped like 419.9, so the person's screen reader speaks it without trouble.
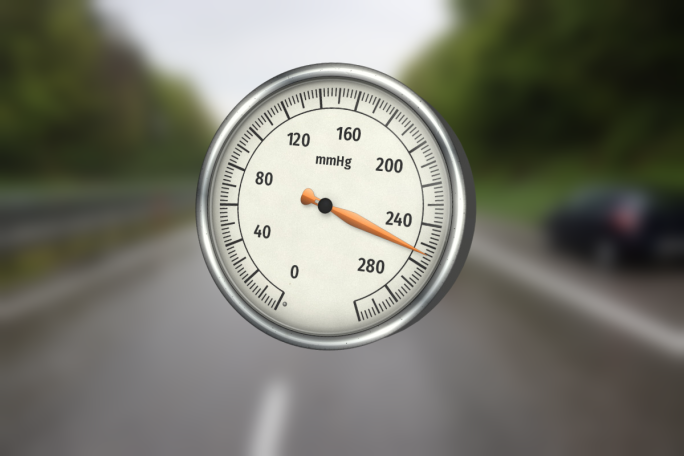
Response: 254
